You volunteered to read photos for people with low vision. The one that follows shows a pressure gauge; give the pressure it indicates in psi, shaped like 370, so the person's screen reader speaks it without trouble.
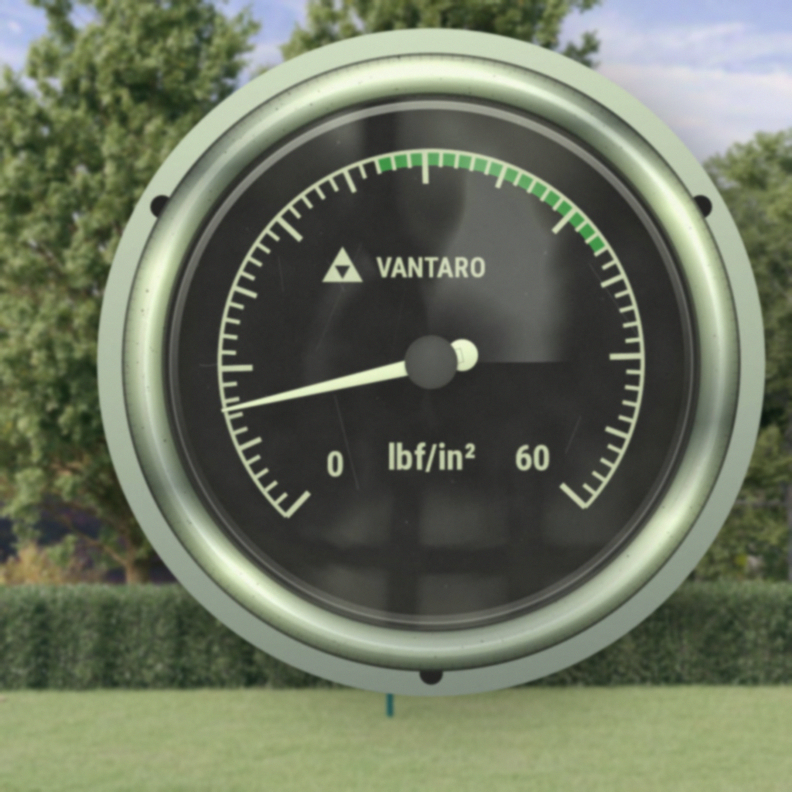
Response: 7.5
